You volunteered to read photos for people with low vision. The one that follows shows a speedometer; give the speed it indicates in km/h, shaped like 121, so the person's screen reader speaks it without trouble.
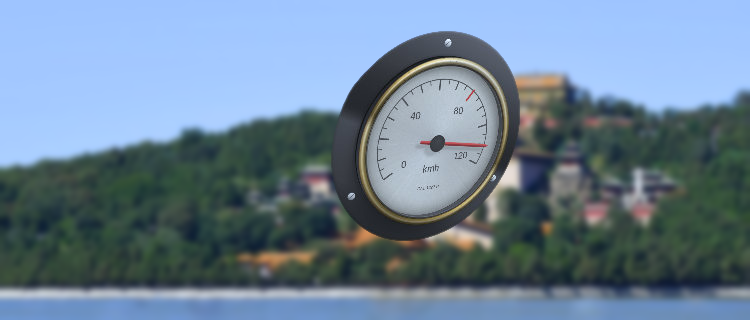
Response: 110
